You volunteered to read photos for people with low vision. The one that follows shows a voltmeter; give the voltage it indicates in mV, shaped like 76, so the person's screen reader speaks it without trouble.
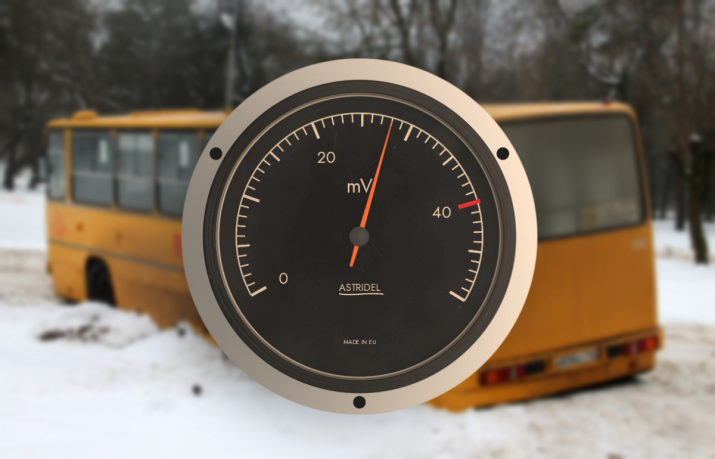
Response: 28
